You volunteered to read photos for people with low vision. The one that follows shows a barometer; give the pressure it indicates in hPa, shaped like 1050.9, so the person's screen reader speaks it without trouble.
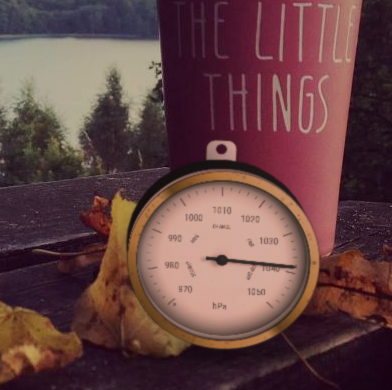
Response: 1038
